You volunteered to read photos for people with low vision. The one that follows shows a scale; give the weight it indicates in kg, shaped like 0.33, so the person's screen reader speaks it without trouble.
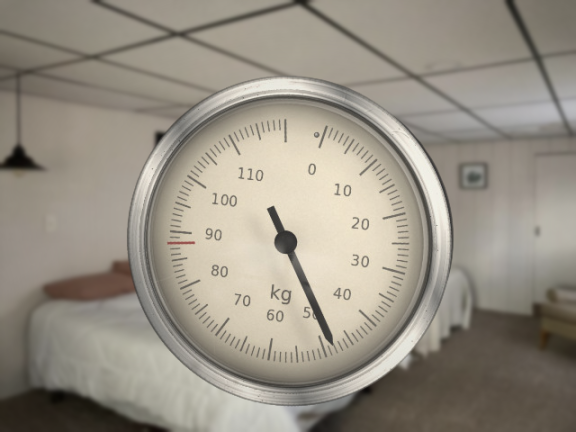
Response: 48
